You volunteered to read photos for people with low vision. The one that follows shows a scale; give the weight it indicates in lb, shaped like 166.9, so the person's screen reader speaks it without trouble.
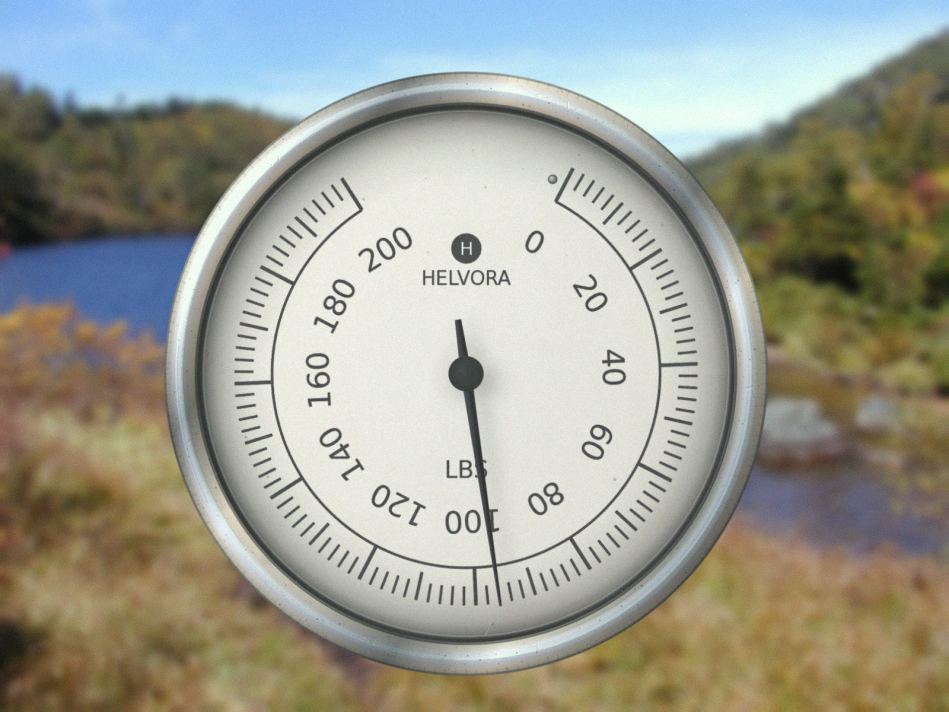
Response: 96
